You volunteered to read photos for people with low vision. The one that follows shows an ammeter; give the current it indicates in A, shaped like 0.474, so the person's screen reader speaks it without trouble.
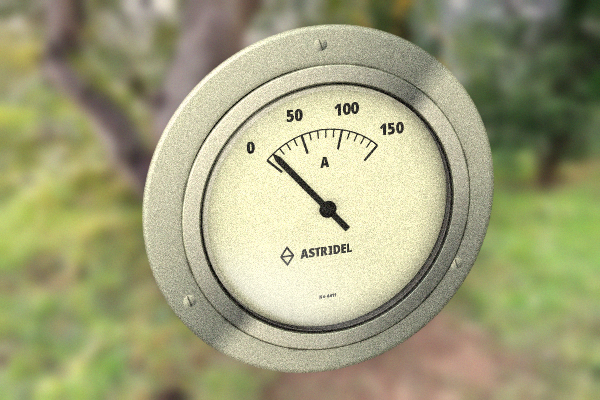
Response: 10
